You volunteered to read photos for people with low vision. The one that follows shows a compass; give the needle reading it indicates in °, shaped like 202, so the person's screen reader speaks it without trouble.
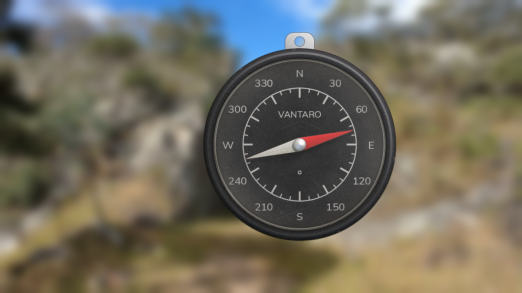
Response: 75
